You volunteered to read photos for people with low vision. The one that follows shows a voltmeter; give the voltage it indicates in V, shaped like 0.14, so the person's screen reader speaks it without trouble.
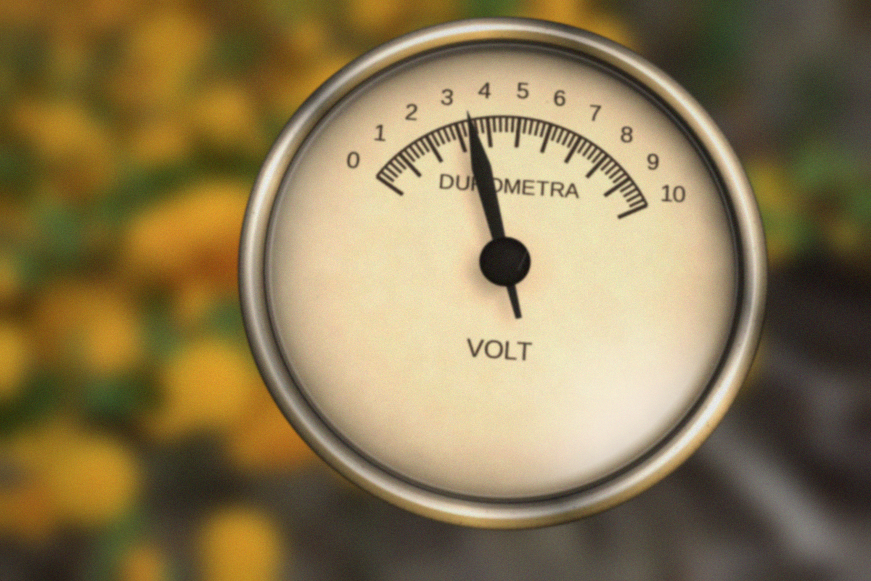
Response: 3.4
